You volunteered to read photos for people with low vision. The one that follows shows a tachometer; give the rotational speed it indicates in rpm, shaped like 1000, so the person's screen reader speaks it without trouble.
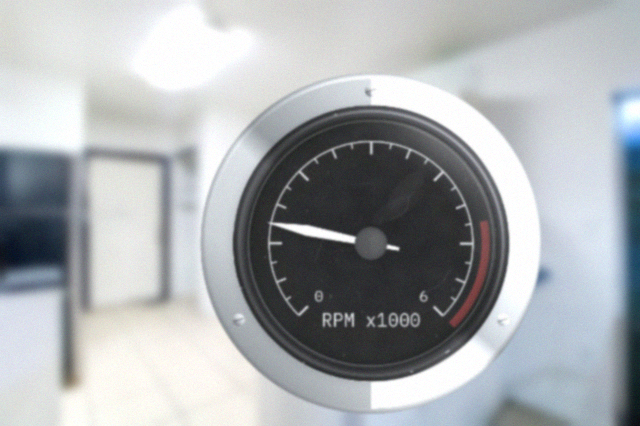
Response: 1250
